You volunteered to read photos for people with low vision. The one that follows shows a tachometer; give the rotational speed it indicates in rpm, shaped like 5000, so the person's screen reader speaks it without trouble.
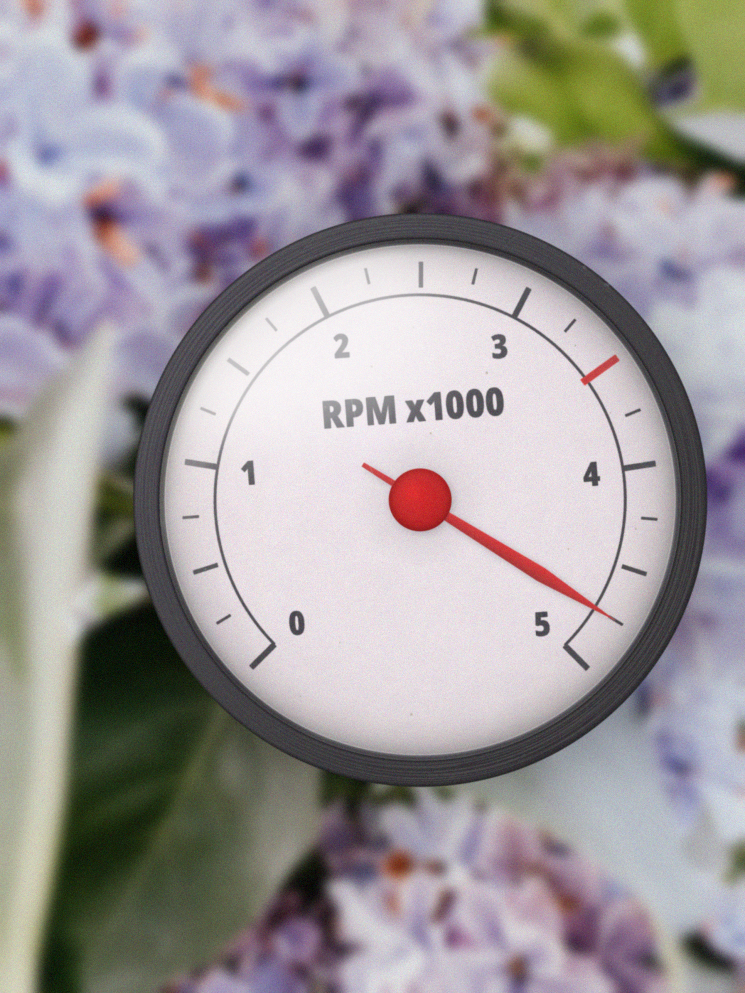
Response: 4750
